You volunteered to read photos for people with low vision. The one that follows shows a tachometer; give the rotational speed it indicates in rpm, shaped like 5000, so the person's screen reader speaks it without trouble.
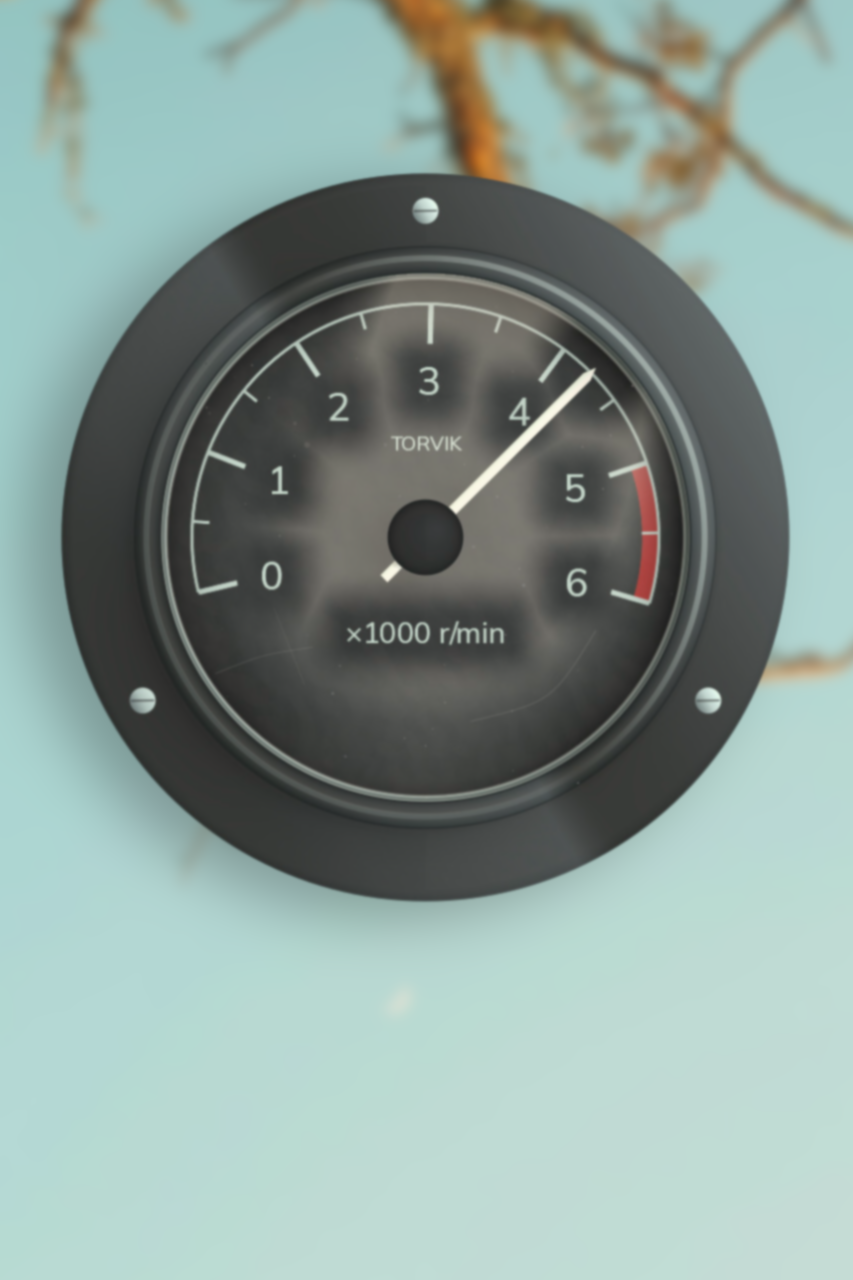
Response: 4250
